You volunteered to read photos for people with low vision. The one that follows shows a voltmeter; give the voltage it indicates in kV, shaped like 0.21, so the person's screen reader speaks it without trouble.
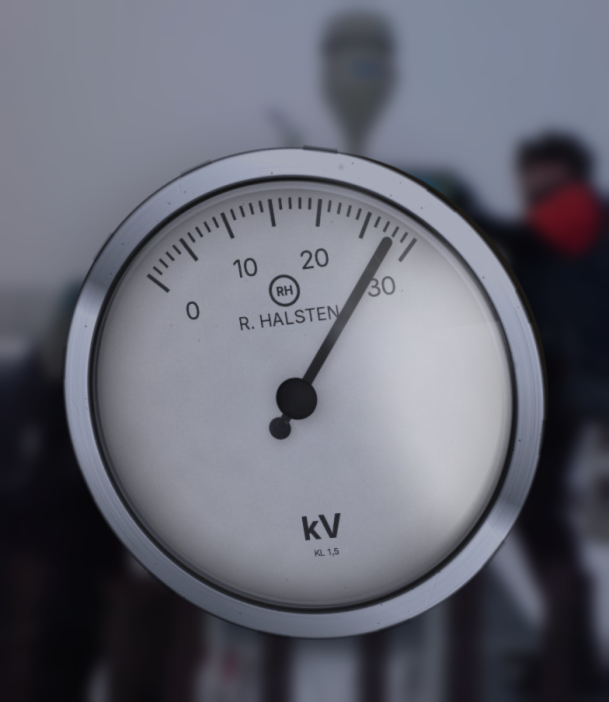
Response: 28
